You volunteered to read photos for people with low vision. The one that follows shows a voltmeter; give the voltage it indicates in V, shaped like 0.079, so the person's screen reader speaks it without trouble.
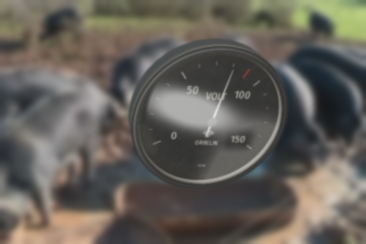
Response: 80
